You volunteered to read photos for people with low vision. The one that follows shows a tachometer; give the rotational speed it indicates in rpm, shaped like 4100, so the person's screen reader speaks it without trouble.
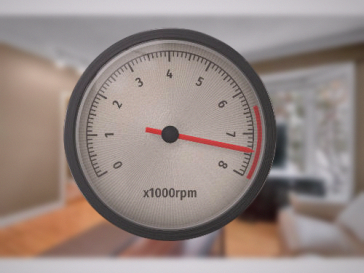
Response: 7400
